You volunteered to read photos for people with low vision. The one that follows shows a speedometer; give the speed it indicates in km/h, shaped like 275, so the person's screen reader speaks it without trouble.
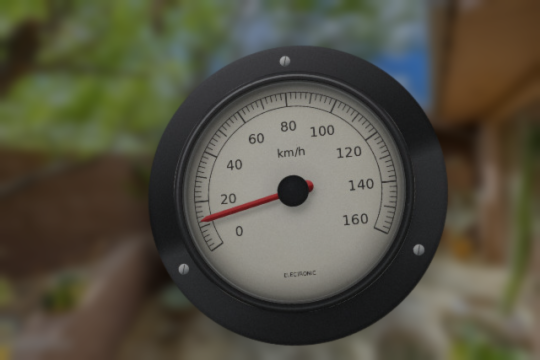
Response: 12
